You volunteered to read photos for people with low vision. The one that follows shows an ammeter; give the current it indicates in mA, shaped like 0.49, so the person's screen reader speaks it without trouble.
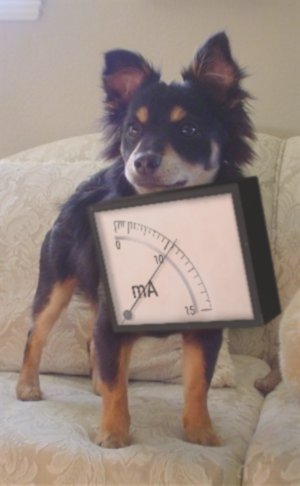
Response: 10.5
